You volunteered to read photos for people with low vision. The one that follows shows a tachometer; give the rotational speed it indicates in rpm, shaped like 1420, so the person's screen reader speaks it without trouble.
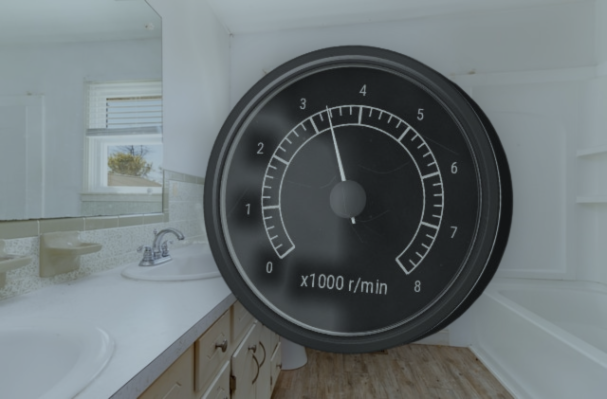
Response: 3400
